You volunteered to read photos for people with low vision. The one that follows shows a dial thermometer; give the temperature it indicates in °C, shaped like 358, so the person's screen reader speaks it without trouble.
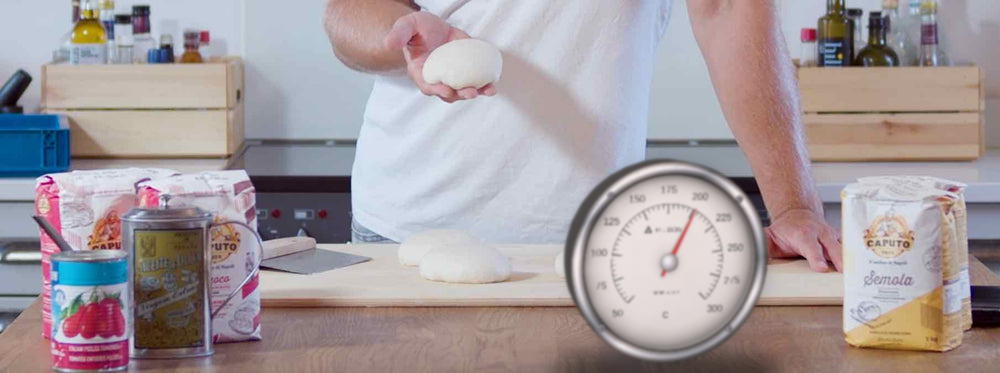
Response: 200
